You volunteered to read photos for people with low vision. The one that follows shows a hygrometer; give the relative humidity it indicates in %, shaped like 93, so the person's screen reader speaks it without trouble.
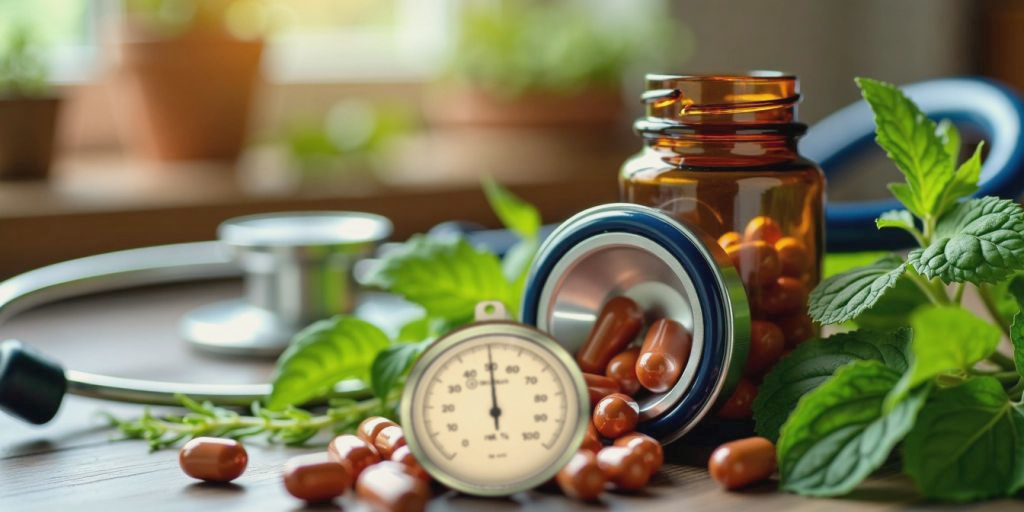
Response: 50
